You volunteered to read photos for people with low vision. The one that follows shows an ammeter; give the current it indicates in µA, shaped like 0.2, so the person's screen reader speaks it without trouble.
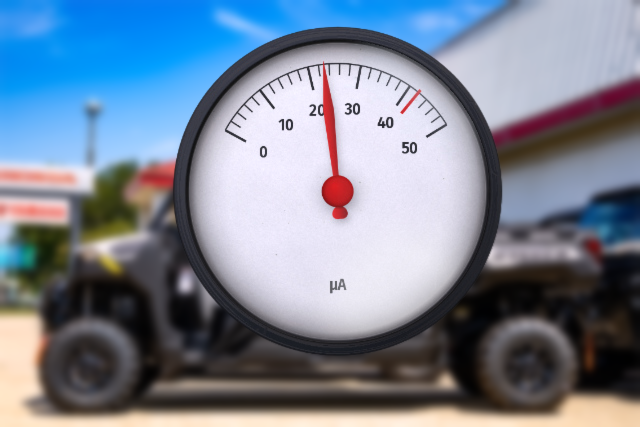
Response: 23
